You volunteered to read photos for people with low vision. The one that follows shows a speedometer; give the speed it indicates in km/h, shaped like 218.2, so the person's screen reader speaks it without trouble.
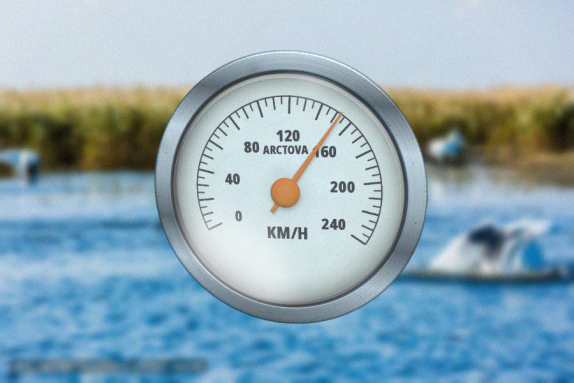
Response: 152.5
